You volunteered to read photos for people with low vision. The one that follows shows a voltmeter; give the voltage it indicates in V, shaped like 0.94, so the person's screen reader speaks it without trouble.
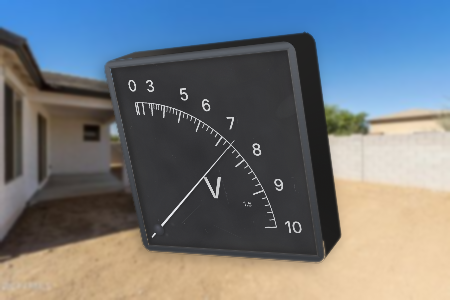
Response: 7.4
